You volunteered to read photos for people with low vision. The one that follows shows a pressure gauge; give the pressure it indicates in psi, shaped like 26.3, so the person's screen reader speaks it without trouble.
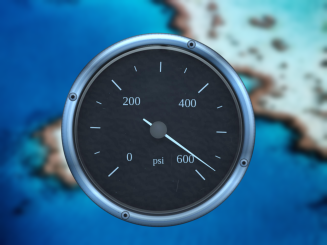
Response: 575
